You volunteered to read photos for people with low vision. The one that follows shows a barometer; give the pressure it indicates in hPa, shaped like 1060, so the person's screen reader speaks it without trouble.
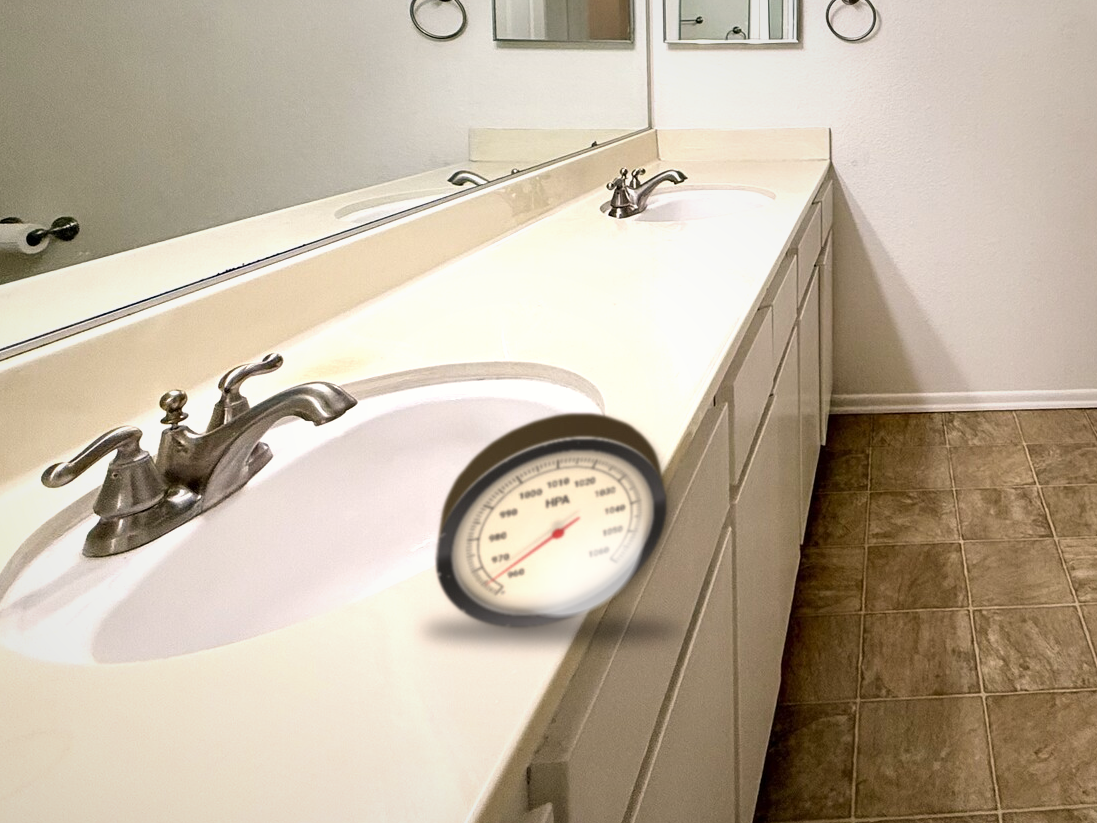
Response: 965
